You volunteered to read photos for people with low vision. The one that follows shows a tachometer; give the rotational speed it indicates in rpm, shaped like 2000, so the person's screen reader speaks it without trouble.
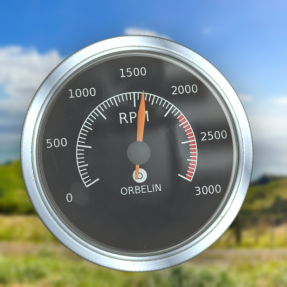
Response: 1600
